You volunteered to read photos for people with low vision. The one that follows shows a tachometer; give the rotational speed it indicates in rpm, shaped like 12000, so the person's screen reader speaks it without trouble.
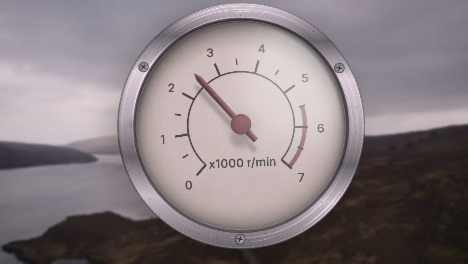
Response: 2500
